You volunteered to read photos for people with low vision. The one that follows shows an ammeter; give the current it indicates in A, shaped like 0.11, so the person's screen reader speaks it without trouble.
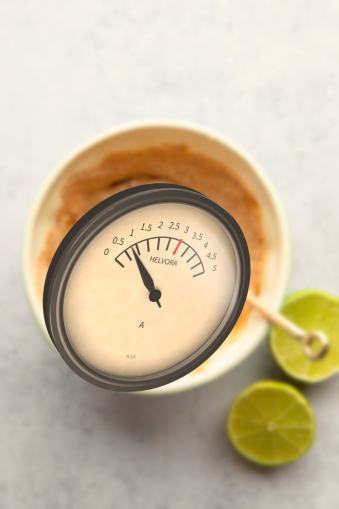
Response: 0.75
